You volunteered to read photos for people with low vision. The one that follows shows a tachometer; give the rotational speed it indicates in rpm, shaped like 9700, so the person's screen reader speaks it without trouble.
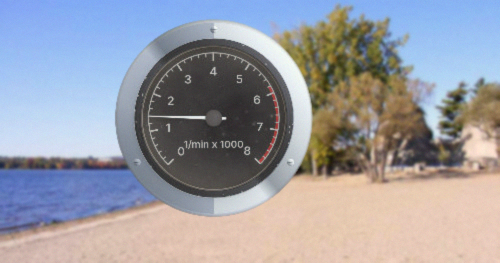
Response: 1400
